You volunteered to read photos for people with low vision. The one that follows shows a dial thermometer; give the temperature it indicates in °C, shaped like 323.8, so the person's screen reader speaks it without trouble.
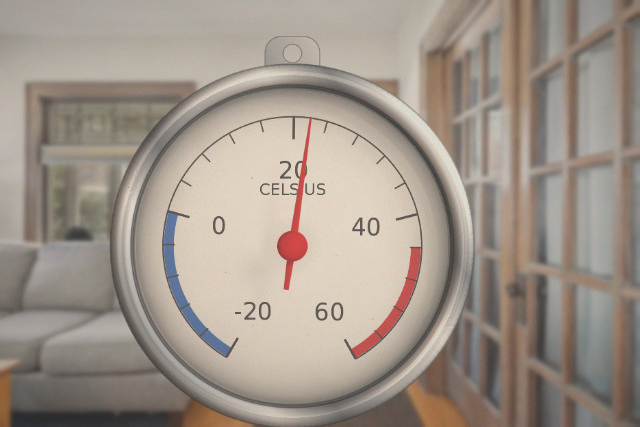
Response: 22
